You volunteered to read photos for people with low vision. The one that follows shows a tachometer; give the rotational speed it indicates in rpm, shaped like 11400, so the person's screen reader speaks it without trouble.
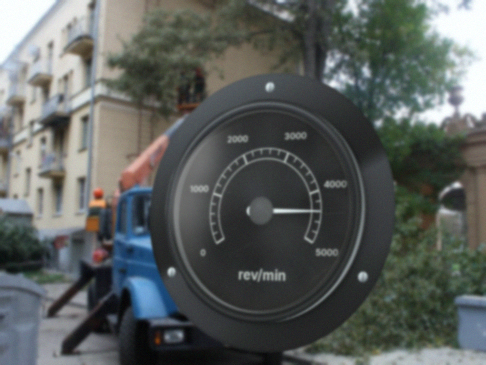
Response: 4400
